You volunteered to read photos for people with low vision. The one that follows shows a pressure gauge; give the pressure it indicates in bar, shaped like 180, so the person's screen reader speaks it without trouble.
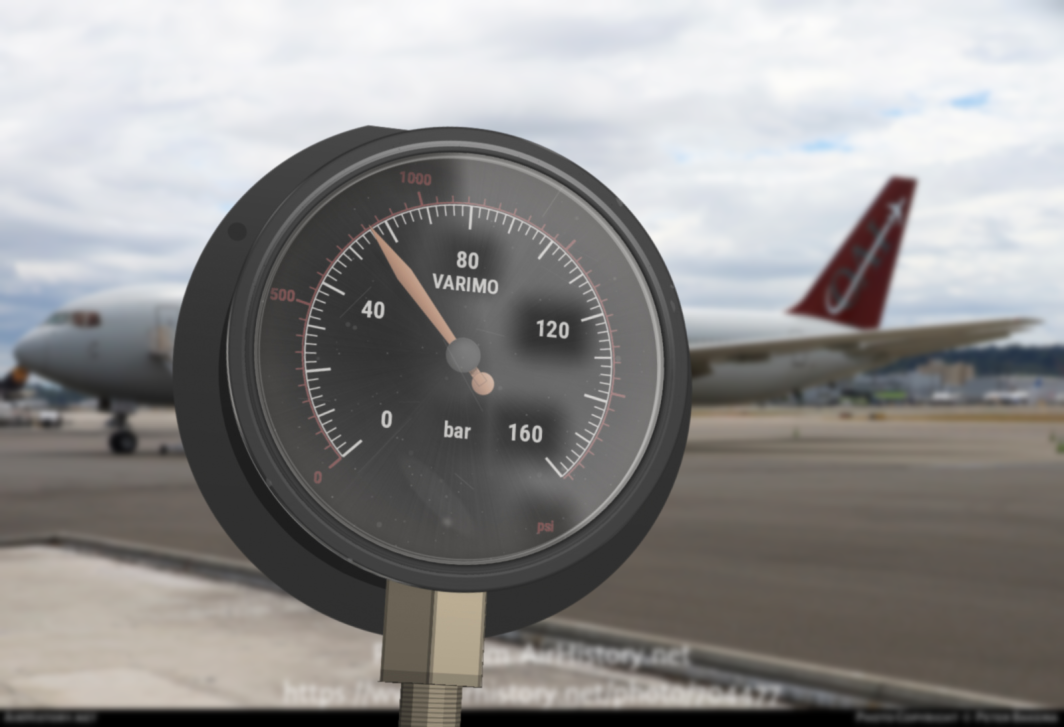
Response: 56
